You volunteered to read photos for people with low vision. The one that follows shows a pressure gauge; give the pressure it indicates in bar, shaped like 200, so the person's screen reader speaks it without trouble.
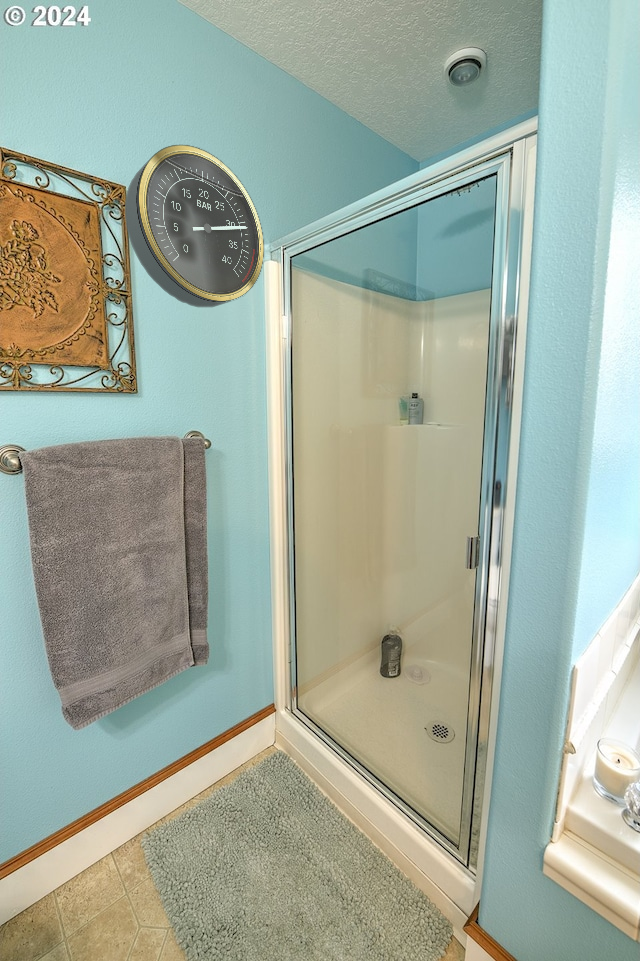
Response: 31
